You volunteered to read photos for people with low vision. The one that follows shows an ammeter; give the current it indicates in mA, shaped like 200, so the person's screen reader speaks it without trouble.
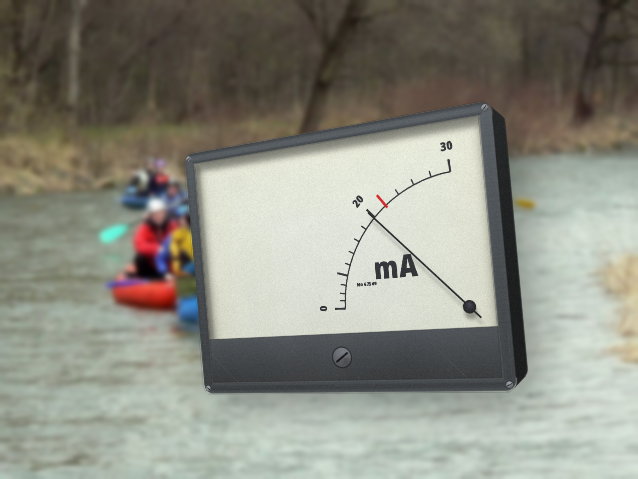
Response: 20
